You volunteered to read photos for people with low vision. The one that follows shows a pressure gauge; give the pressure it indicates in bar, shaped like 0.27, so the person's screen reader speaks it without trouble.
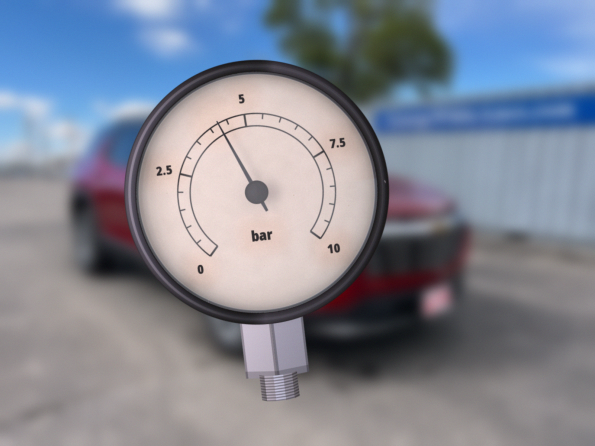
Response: 4.25
